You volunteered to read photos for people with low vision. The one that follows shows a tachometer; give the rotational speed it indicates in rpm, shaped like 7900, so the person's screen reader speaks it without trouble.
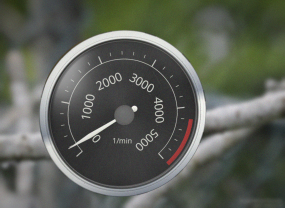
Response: 200
